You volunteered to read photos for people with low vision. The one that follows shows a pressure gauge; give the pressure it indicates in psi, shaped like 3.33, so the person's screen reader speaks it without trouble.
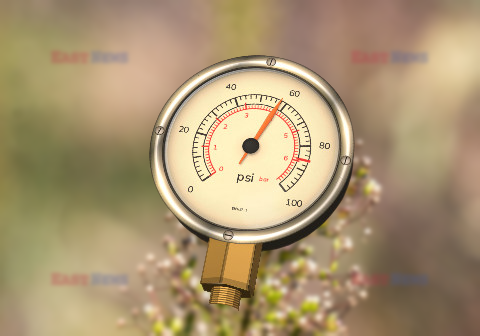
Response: 58
